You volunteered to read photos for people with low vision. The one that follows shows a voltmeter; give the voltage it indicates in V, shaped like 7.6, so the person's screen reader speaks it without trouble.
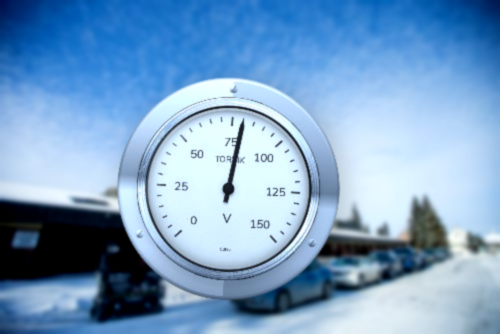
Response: 80
